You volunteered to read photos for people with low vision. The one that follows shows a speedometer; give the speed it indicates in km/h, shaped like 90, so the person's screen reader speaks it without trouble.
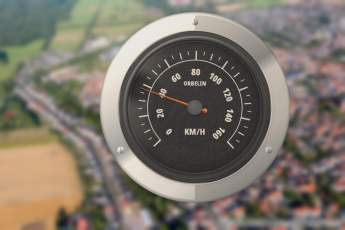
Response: 37.5
